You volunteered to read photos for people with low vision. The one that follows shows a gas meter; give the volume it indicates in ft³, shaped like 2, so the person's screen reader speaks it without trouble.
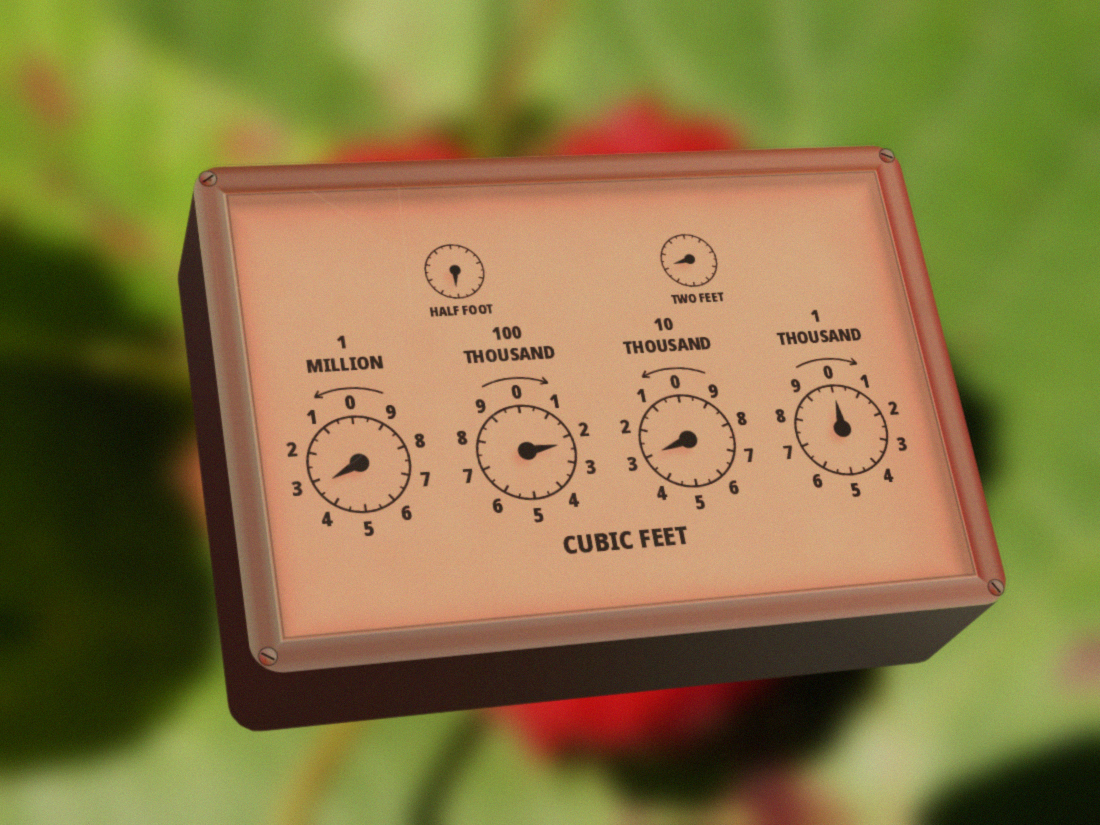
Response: 323000
